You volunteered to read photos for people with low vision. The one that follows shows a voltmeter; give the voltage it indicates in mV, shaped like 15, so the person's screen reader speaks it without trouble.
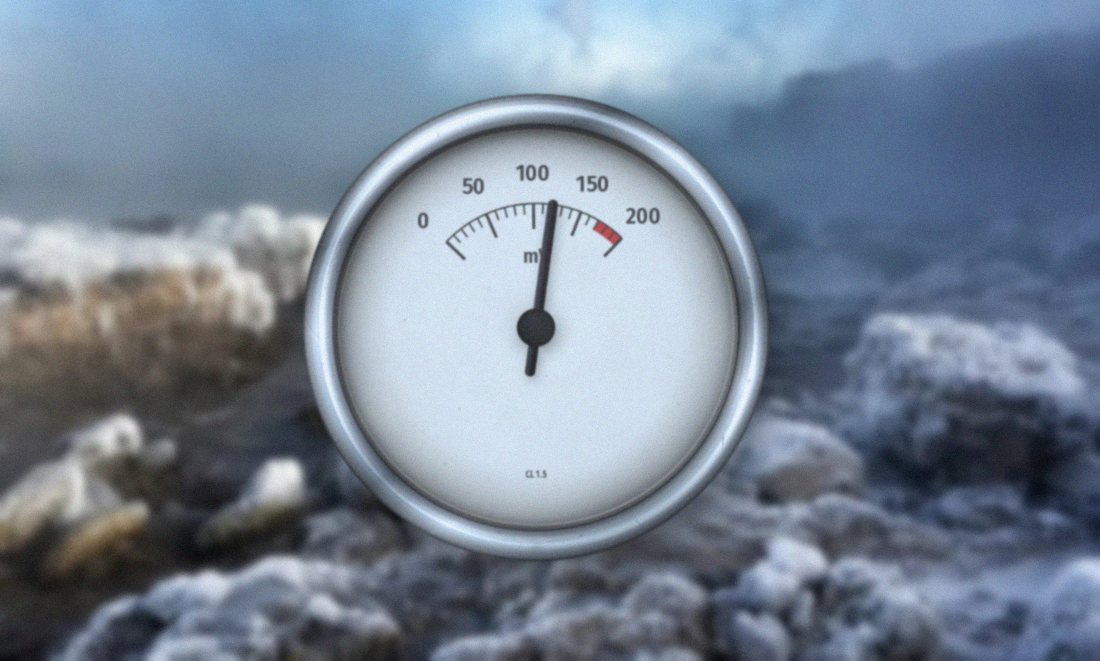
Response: 120
